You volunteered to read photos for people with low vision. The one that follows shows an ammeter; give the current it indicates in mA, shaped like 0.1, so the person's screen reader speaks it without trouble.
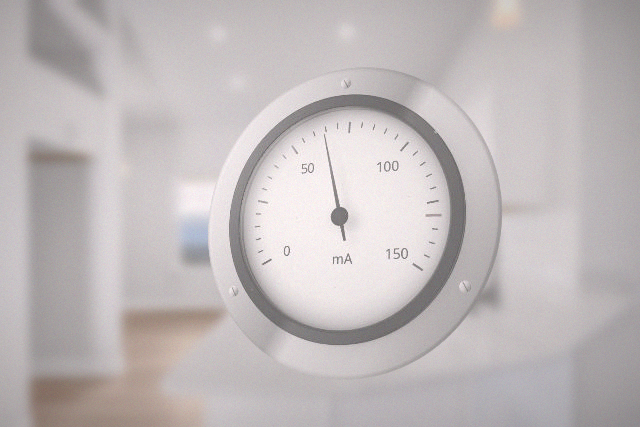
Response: 65
